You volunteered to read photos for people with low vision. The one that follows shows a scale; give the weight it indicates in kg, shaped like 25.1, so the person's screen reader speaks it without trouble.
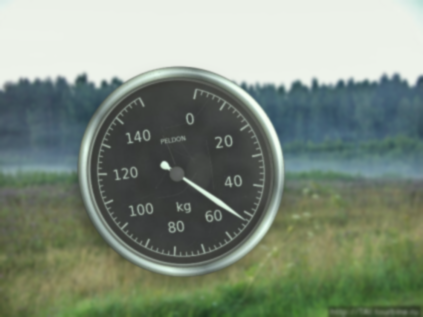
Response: 52
